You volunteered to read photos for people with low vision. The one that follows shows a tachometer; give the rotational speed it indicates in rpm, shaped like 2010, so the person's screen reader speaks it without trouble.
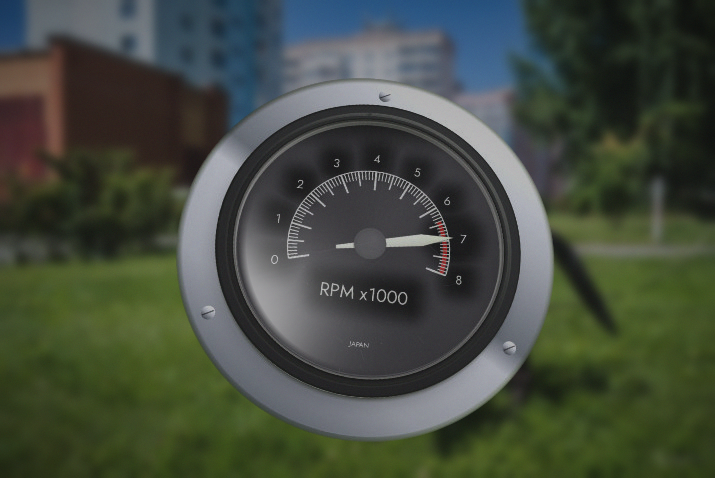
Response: 7000
